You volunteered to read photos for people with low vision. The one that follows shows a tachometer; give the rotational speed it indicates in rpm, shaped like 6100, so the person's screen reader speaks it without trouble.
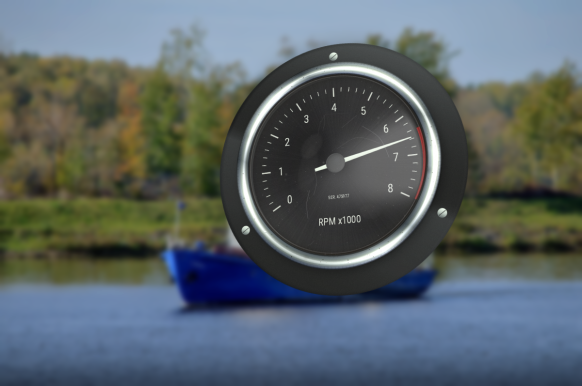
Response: 6600
